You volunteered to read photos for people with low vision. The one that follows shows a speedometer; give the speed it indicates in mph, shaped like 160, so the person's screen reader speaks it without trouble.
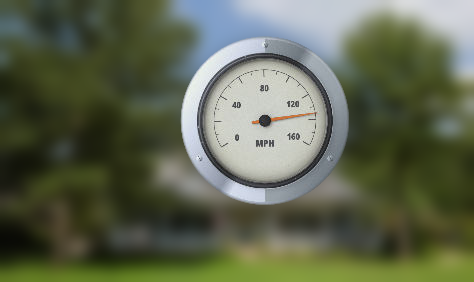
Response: 135
